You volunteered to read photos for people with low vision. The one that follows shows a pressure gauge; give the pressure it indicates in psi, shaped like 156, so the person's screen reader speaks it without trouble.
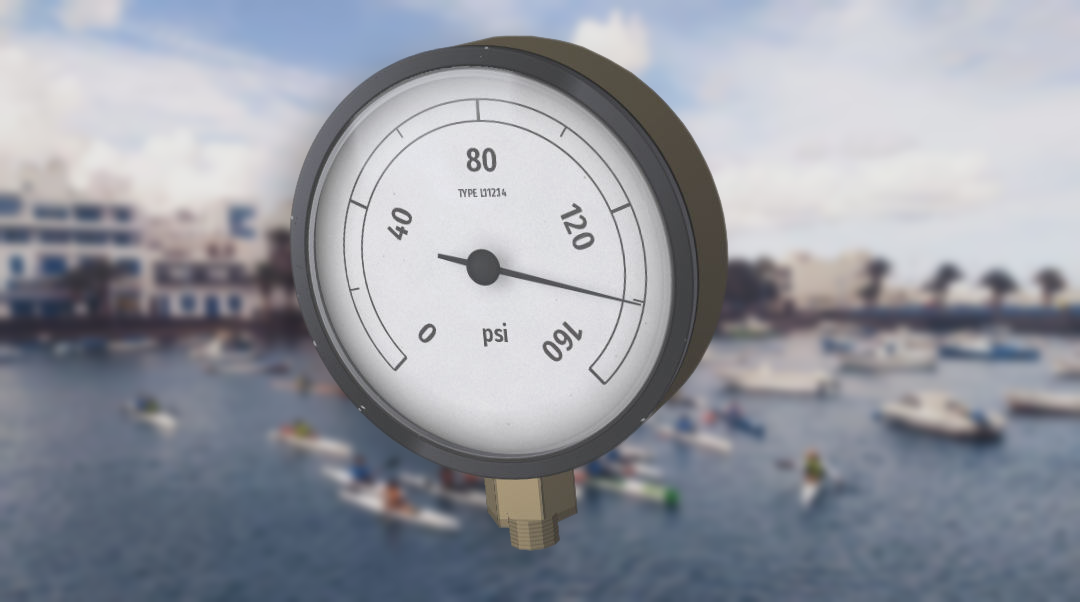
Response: 140
